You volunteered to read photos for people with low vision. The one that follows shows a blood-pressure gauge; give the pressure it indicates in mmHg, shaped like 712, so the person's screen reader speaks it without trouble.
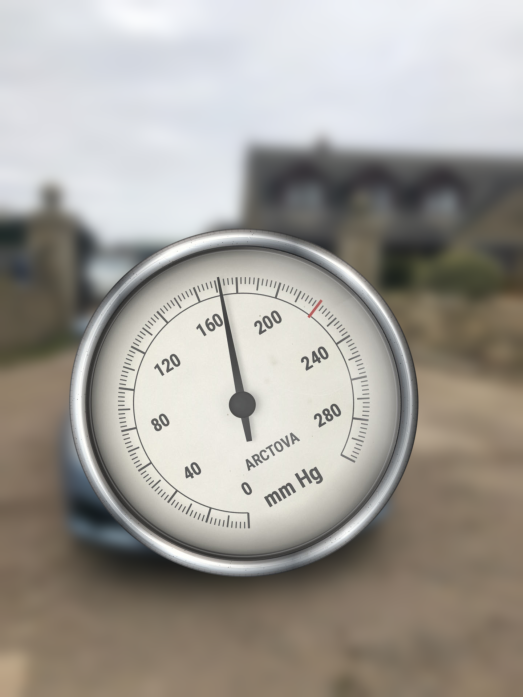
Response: 172
